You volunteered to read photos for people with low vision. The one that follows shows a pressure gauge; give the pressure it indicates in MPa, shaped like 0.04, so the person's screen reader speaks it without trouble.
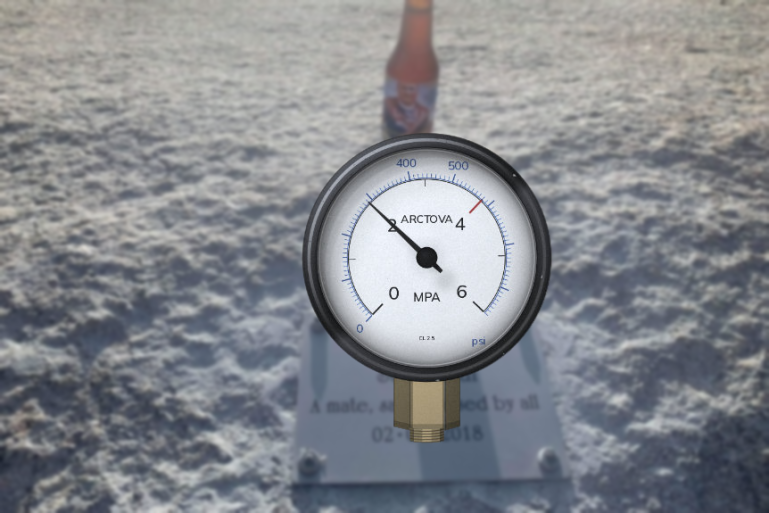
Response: 2
